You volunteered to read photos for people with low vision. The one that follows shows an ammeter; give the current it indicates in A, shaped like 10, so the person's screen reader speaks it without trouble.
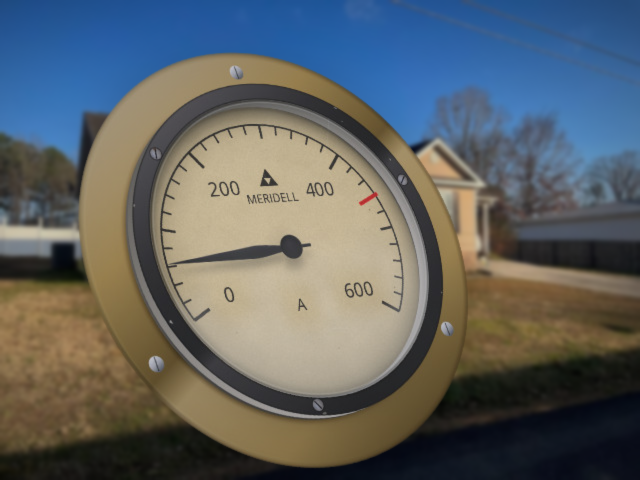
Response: 60
